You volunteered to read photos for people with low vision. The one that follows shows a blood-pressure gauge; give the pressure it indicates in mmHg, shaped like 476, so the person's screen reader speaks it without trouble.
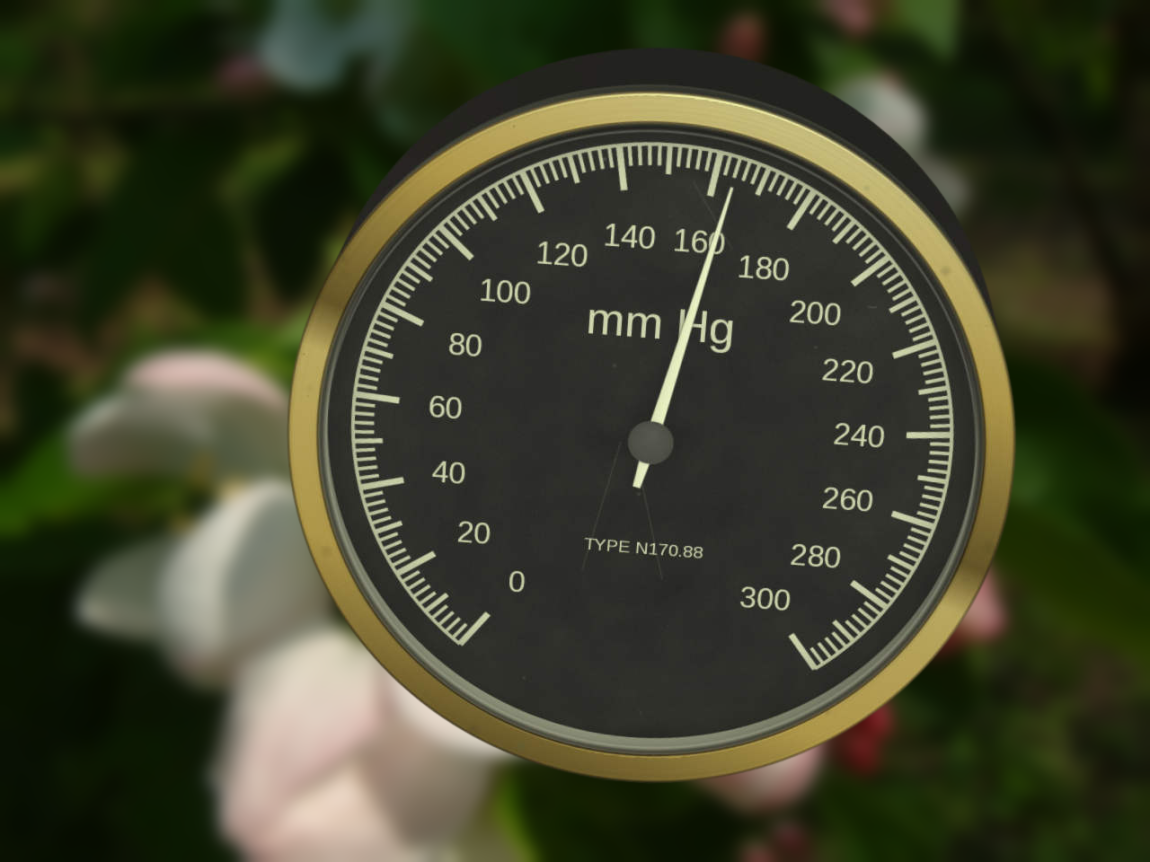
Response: 164
